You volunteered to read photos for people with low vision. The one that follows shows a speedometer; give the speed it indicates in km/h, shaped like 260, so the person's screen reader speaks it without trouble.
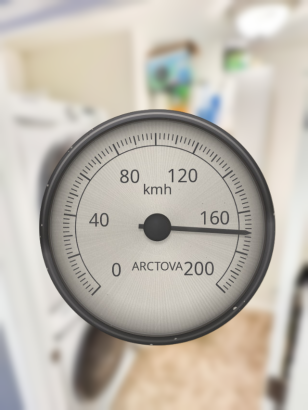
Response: 170
